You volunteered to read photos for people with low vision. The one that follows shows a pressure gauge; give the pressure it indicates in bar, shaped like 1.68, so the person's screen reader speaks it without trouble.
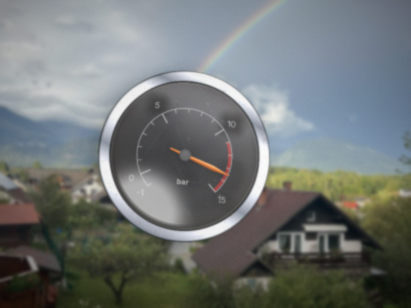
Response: 13.5
